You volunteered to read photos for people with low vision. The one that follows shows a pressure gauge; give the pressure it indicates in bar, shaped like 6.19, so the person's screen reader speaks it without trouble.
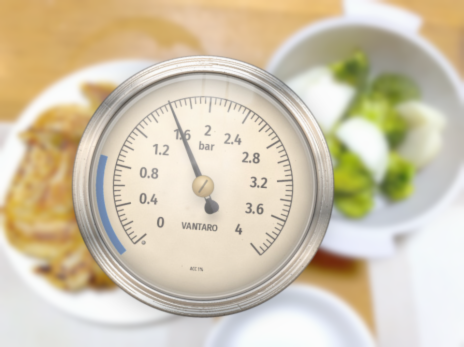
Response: 1.6
